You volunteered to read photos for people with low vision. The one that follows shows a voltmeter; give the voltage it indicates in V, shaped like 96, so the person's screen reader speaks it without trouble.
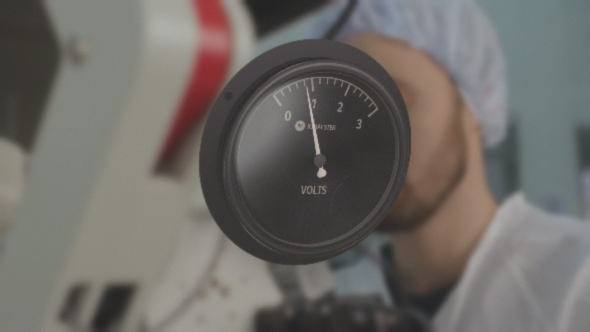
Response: 0.8
